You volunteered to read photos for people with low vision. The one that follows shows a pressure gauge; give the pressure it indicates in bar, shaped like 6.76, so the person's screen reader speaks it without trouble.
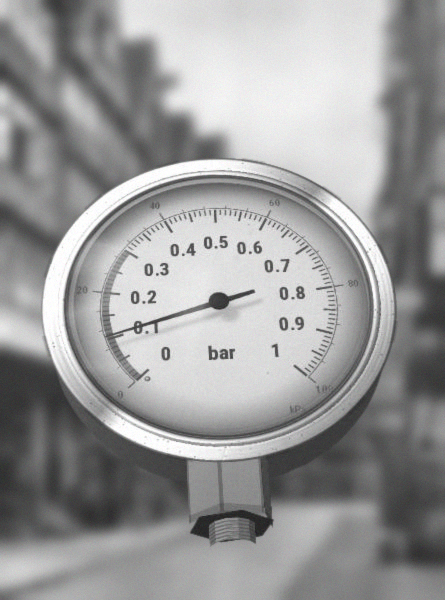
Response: 0.1
